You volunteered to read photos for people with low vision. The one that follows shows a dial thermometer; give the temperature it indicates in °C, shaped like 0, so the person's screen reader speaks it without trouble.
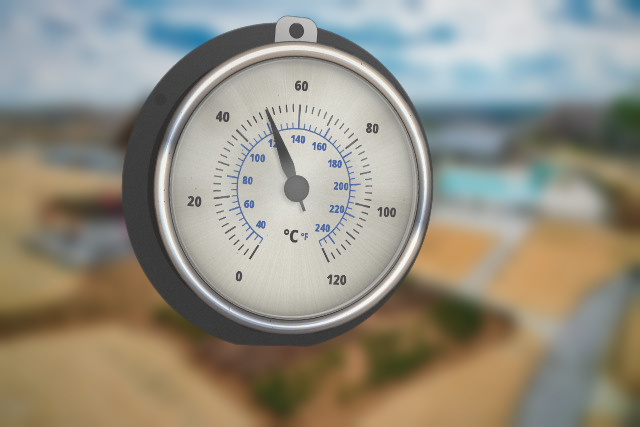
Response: 50
